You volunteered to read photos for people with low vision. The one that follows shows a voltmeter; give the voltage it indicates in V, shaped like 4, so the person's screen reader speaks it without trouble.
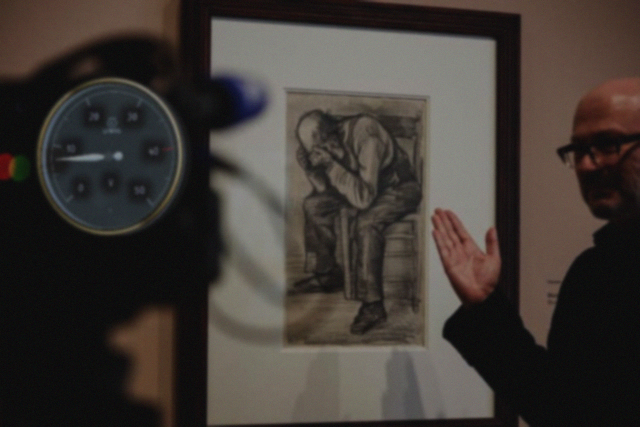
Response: 7.5
